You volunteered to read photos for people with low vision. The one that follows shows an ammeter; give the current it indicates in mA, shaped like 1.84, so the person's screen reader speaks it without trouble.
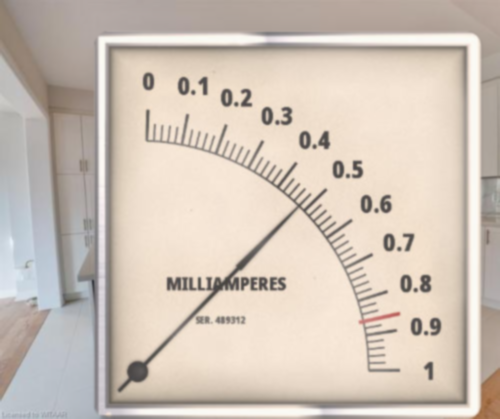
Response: 0.48
